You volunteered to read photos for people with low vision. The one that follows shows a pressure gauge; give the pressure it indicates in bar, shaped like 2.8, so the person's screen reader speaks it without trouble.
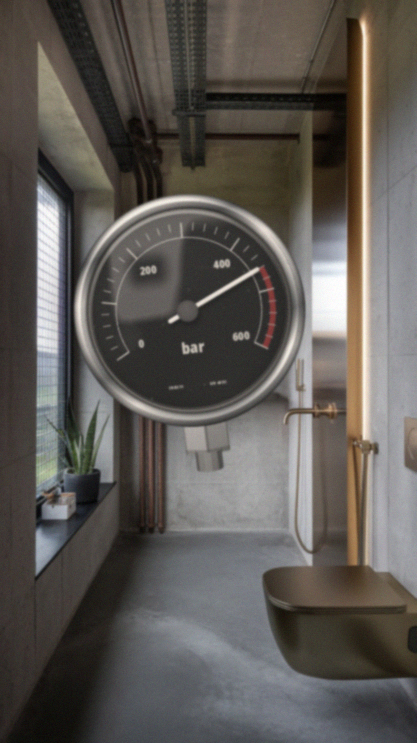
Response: 460
